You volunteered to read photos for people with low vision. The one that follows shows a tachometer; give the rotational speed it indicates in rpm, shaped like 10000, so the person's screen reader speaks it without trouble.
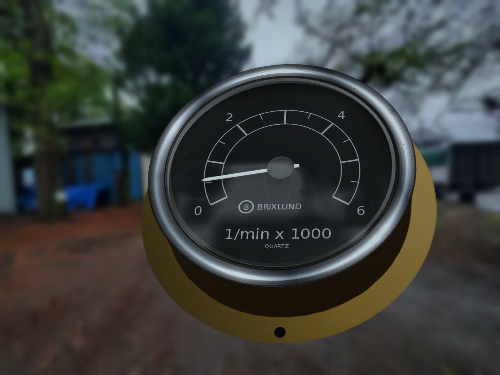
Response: 500
